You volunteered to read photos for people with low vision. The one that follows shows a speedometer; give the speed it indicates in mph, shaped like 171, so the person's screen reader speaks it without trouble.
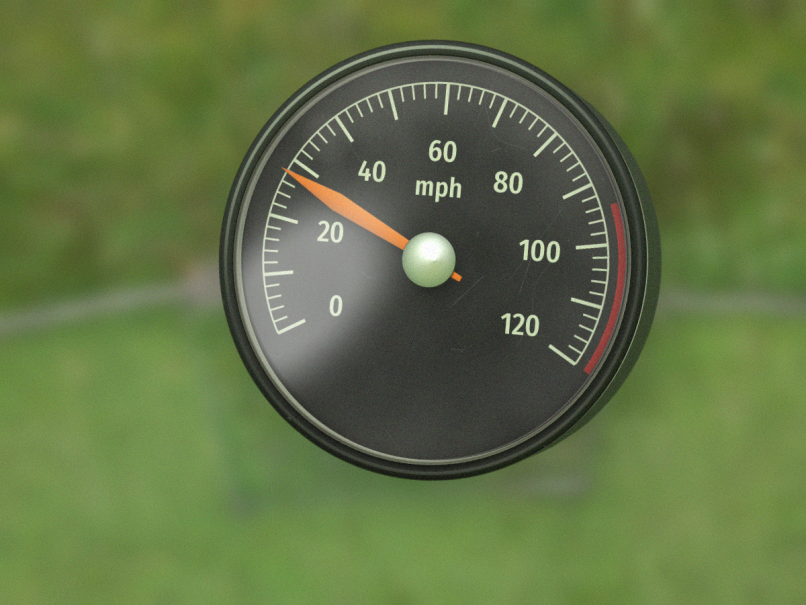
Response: 28
